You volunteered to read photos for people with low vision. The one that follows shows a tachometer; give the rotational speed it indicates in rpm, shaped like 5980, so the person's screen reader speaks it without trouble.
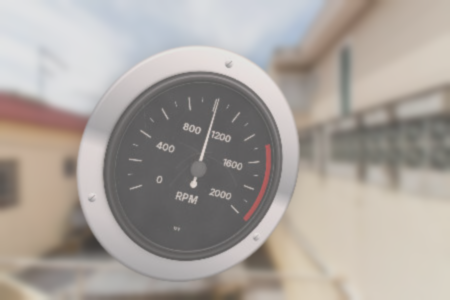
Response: 1000
